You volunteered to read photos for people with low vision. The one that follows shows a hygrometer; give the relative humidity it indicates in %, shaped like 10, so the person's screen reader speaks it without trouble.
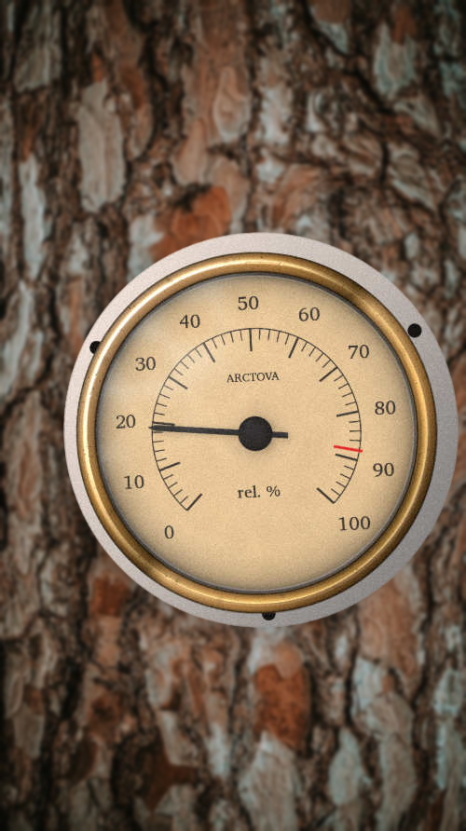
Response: 19
